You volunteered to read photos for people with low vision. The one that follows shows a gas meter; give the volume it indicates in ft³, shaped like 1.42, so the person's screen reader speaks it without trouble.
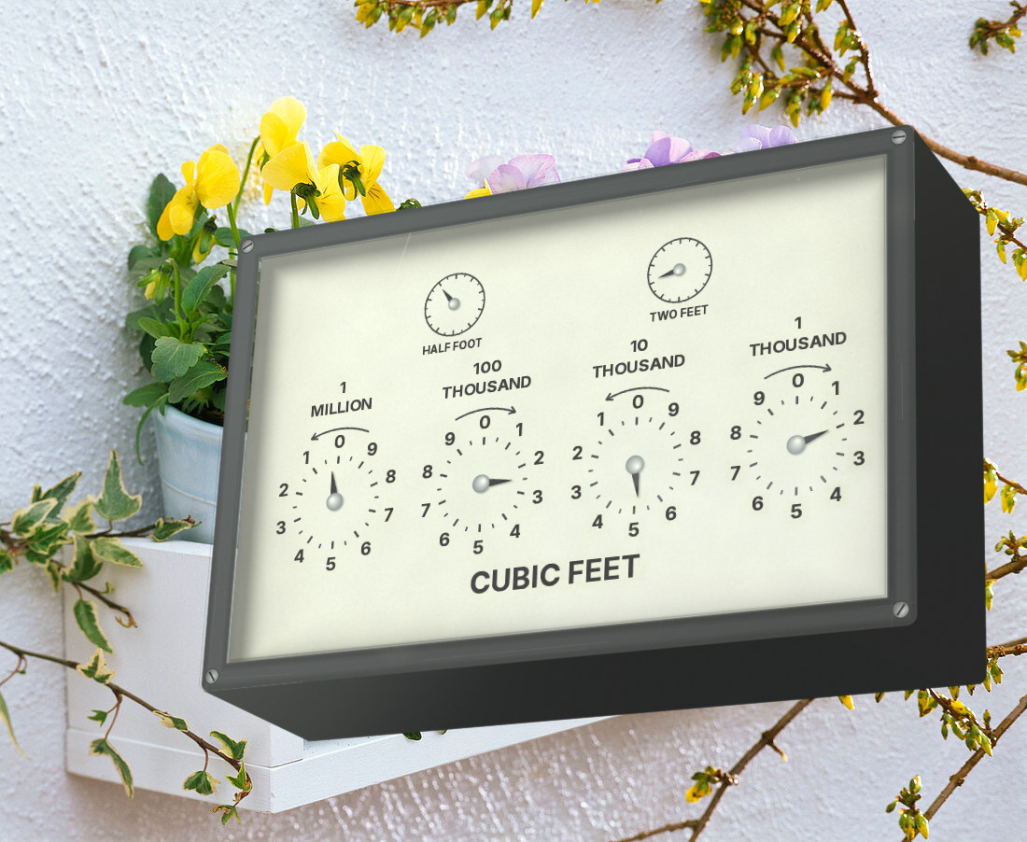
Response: 25200
